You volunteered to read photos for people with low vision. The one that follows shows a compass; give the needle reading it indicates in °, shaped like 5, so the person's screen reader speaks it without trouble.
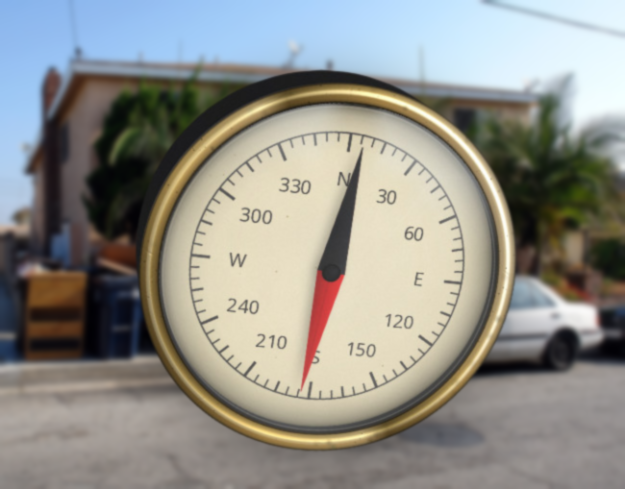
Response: 185
